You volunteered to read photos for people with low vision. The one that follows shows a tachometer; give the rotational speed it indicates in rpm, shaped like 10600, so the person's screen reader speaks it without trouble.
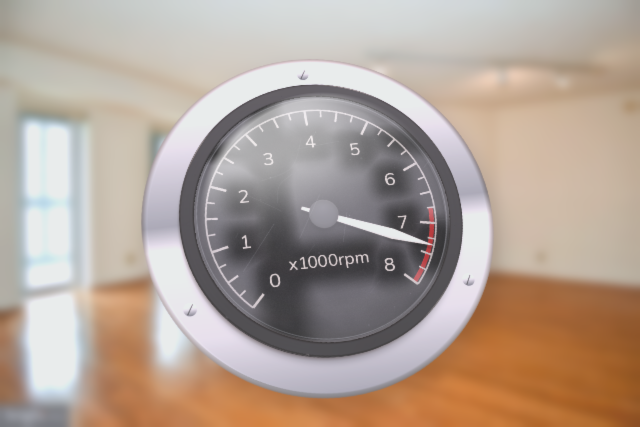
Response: 7375
